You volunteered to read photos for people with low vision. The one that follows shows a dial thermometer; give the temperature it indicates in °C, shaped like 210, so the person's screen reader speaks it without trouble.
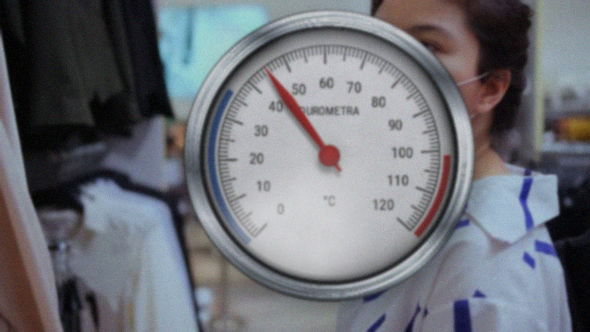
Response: 45
